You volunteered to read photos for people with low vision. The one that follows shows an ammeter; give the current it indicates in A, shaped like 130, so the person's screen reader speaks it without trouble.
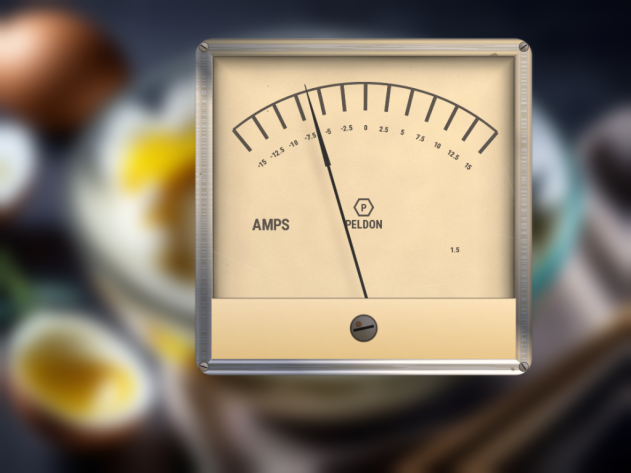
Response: -6.25
